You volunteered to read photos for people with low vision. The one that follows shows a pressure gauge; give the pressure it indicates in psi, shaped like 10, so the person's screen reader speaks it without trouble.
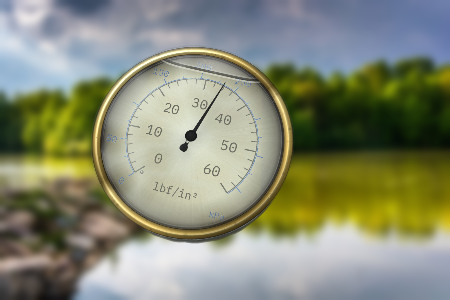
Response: 34
